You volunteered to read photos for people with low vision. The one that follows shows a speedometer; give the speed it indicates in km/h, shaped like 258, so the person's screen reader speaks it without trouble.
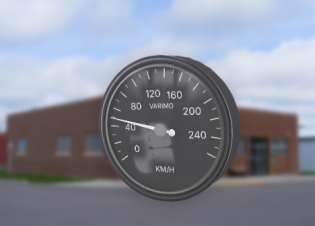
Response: 50
